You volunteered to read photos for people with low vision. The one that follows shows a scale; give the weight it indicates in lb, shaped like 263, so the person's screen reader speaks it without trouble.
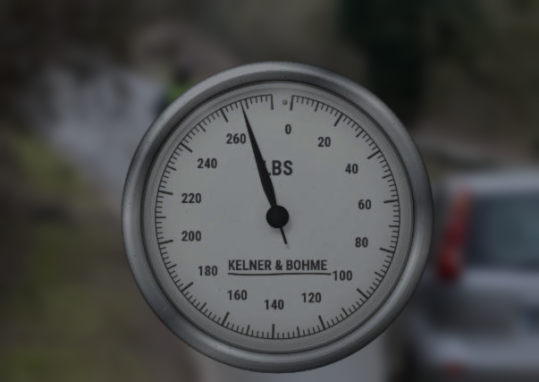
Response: 268
